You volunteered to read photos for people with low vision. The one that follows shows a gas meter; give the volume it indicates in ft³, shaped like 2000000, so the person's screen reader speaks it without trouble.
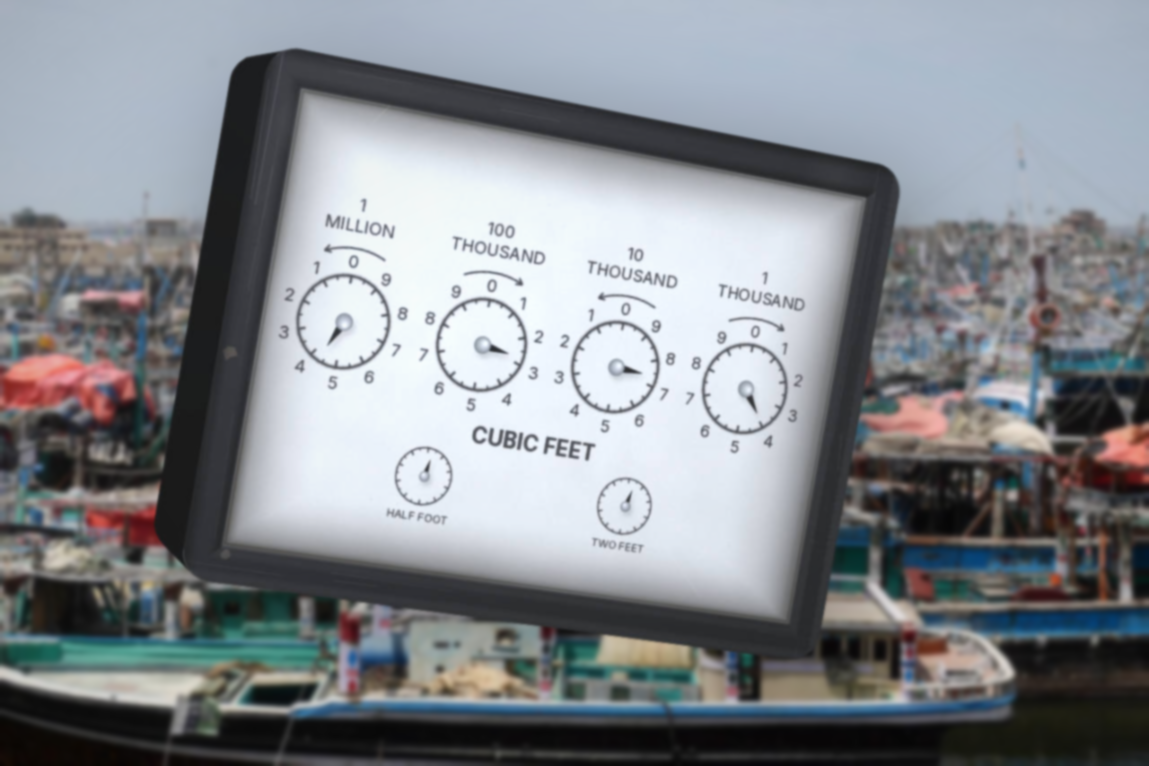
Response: 427400
